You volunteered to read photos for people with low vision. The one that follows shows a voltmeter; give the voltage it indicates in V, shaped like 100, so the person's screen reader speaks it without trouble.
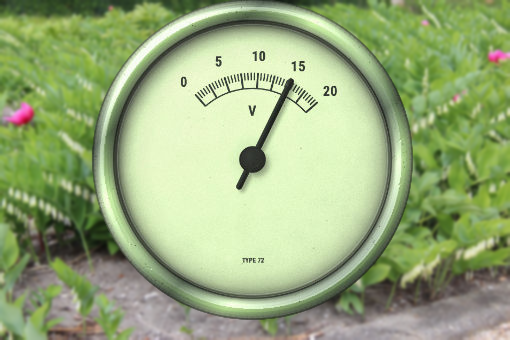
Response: 15
